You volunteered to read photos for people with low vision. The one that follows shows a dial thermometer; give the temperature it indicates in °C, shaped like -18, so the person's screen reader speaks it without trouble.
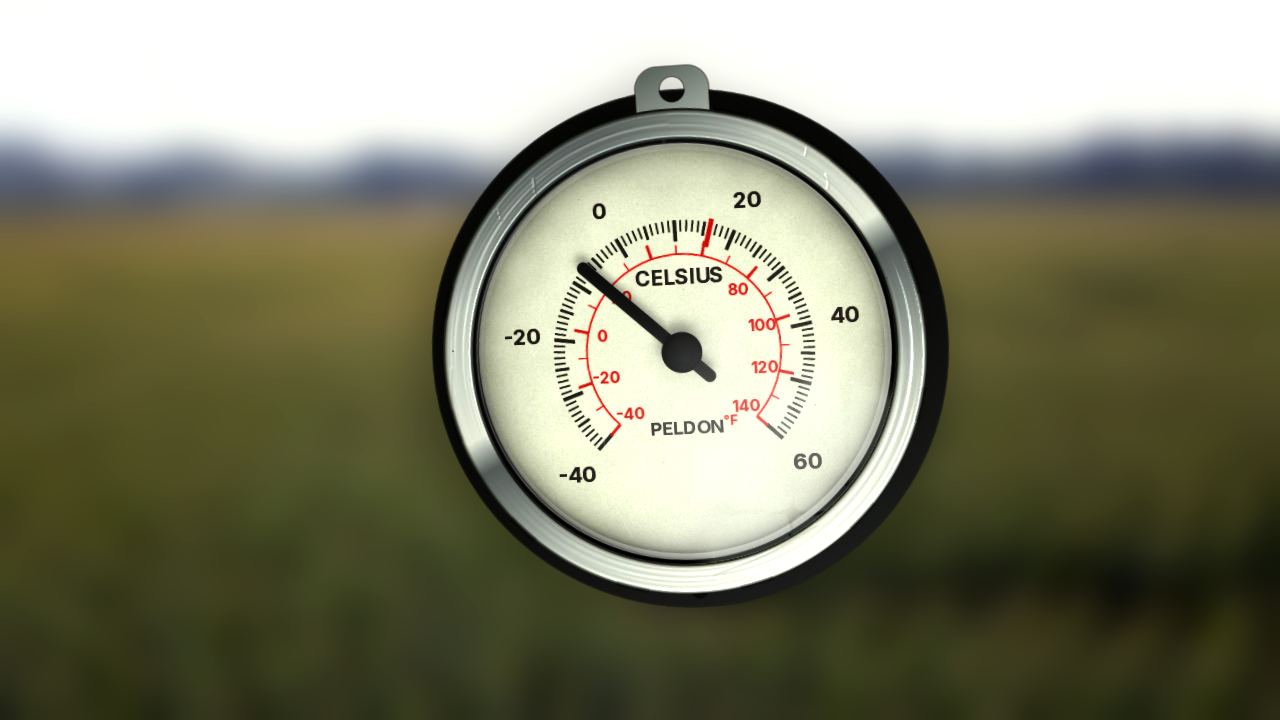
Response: -7
